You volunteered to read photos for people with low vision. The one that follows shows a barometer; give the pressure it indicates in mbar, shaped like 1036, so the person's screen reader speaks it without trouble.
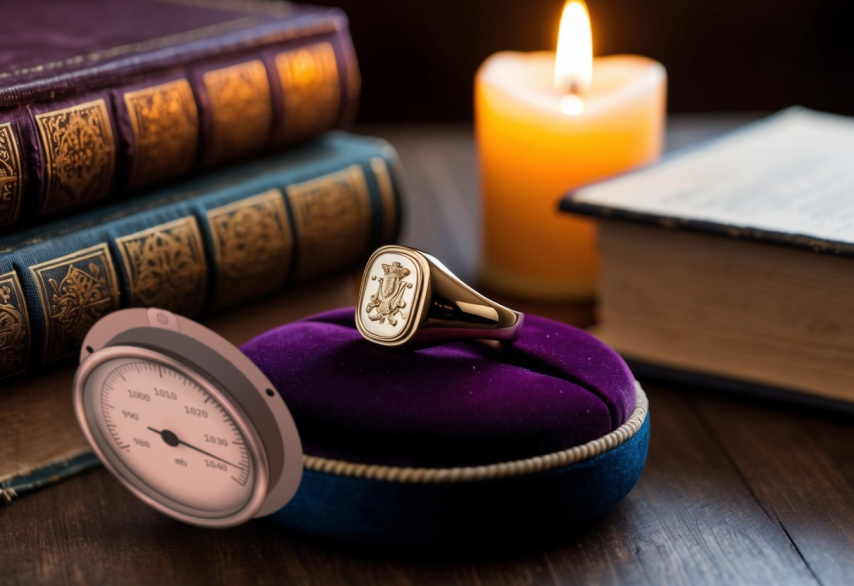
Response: 1035
